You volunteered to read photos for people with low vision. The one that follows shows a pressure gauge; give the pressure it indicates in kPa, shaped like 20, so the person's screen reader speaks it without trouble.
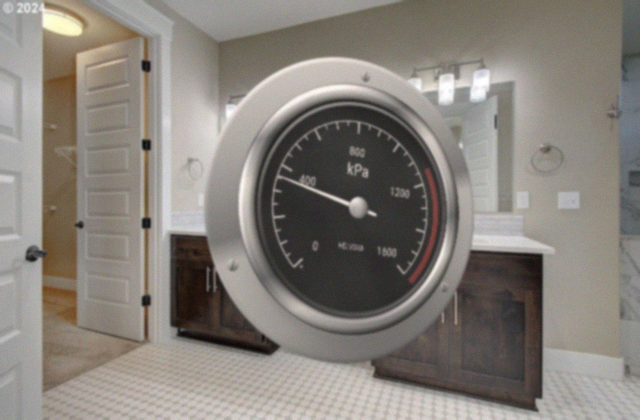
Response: 350
